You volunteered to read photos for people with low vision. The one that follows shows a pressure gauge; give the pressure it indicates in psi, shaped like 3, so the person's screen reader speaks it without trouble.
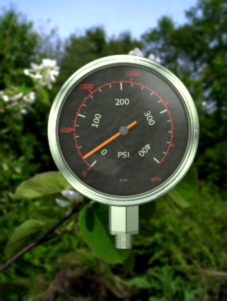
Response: 20
